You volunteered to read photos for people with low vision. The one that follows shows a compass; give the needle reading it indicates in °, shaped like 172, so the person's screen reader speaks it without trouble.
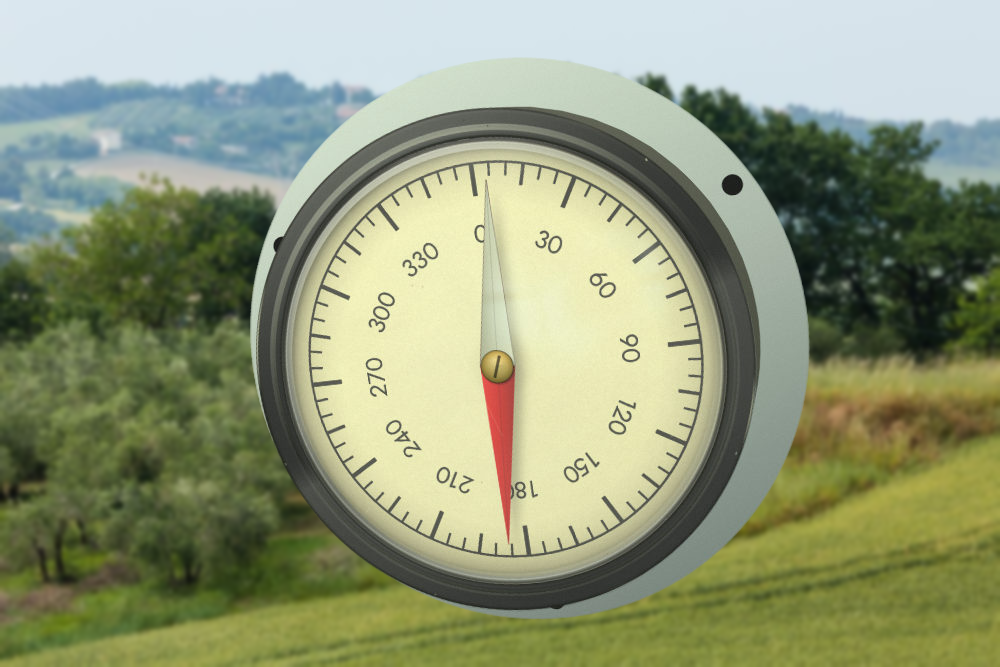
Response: 185
